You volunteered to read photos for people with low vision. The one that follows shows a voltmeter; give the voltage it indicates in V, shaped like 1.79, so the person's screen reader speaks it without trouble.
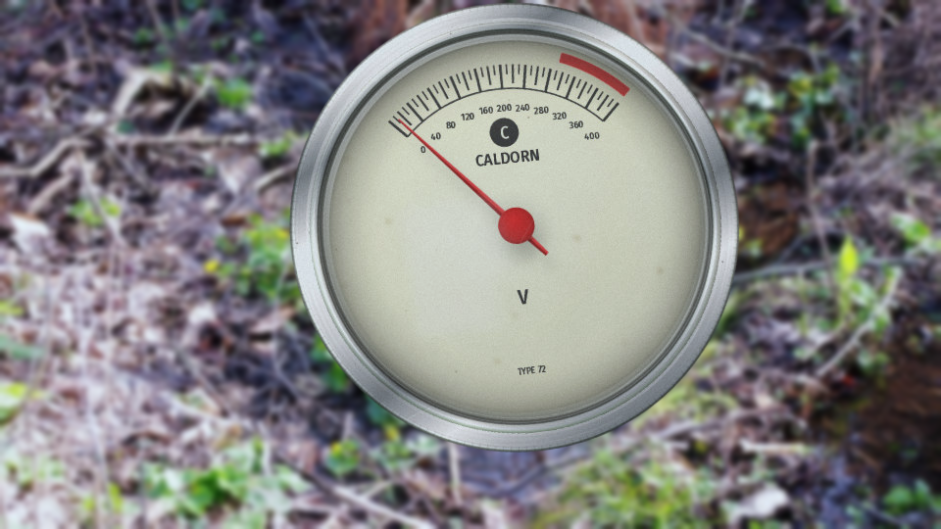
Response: 10
